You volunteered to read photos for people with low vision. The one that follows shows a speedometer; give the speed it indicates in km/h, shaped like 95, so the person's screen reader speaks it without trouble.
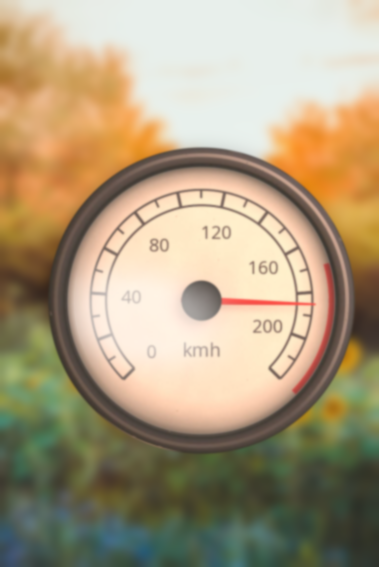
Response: 185
